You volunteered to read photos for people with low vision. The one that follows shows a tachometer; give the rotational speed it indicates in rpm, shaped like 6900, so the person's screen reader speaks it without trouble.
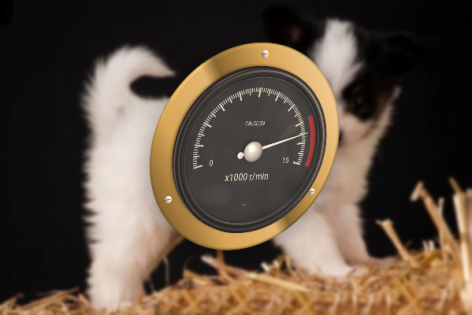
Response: 8500
